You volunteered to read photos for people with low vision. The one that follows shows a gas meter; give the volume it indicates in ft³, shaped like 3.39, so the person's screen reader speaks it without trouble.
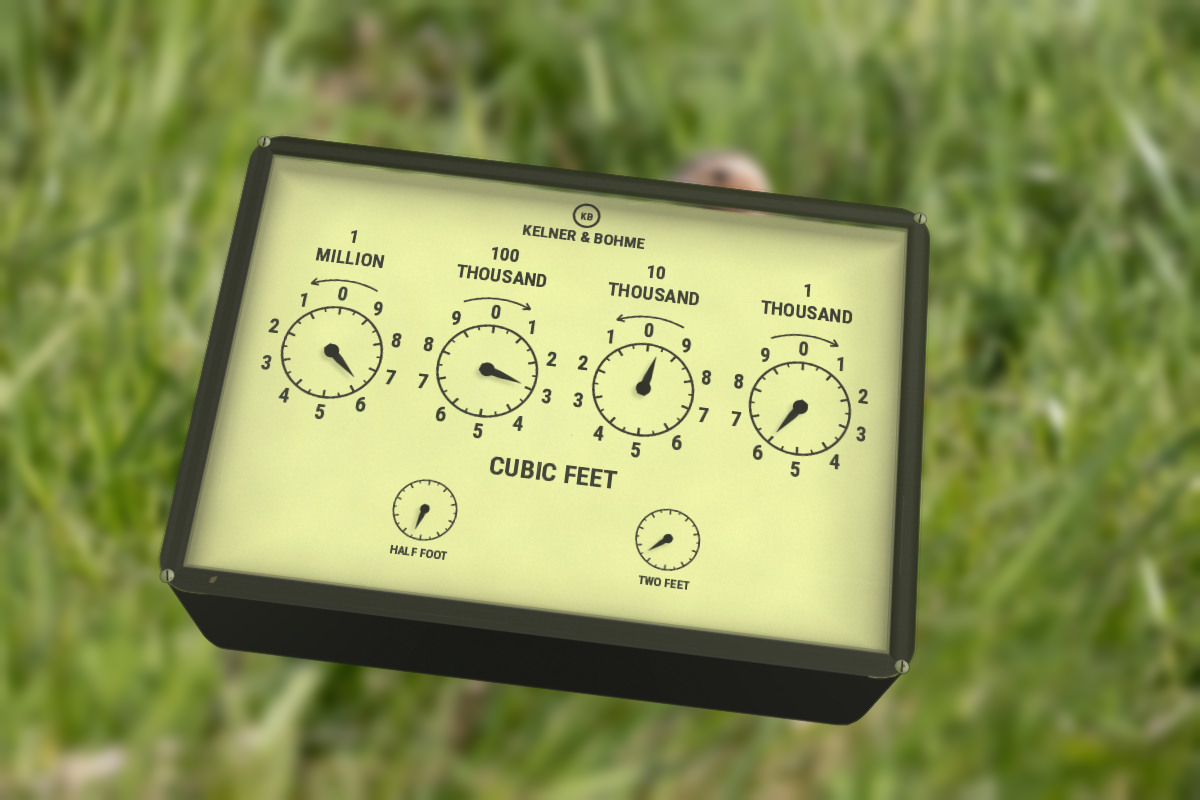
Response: 629600
